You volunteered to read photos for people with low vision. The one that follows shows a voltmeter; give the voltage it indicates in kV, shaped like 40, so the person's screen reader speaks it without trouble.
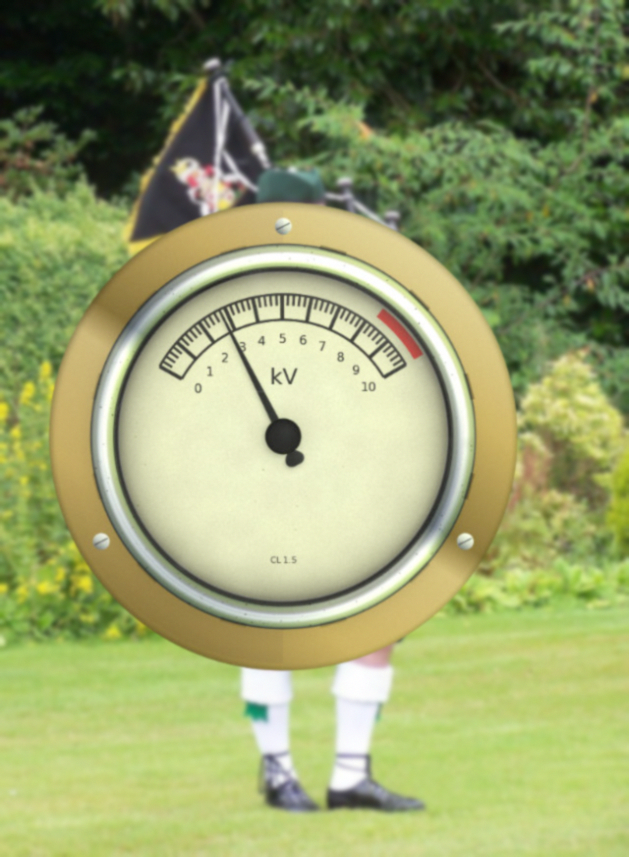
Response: 2.8
